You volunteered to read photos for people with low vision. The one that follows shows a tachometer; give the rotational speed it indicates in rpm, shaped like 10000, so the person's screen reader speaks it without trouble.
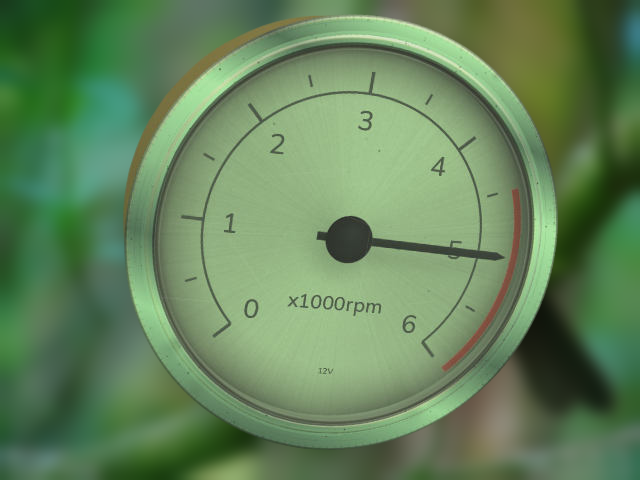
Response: 5000
